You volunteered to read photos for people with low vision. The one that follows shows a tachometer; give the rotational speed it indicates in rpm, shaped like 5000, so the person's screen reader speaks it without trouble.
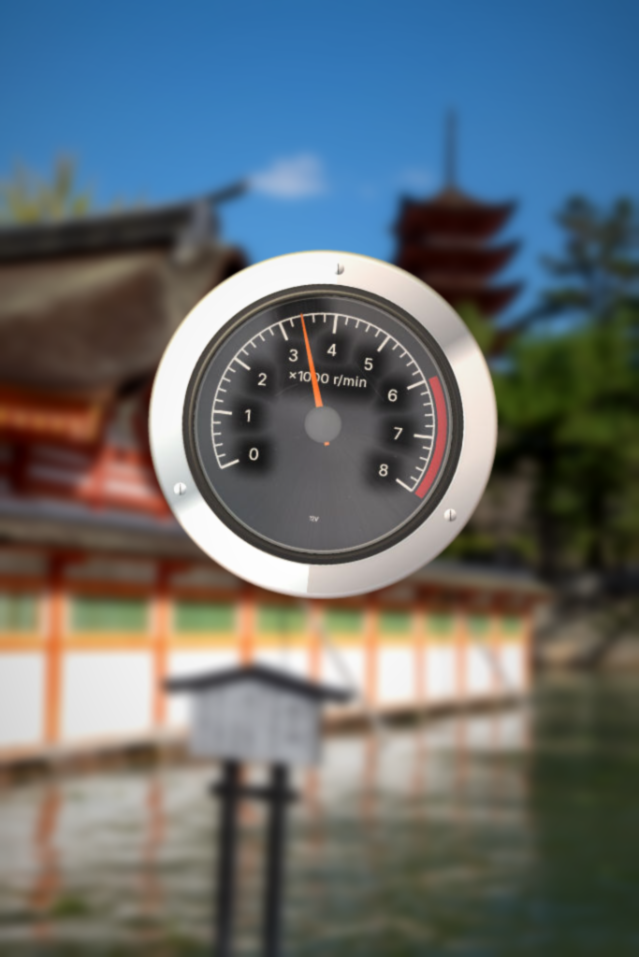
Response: 3400
